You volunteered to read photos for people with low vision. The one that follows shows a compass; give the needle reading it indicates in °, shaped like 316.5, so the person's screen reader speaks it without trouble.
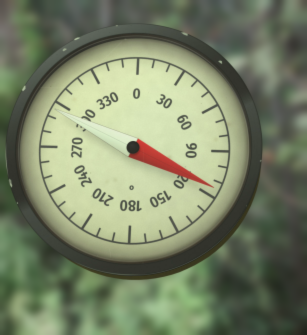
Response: 115
